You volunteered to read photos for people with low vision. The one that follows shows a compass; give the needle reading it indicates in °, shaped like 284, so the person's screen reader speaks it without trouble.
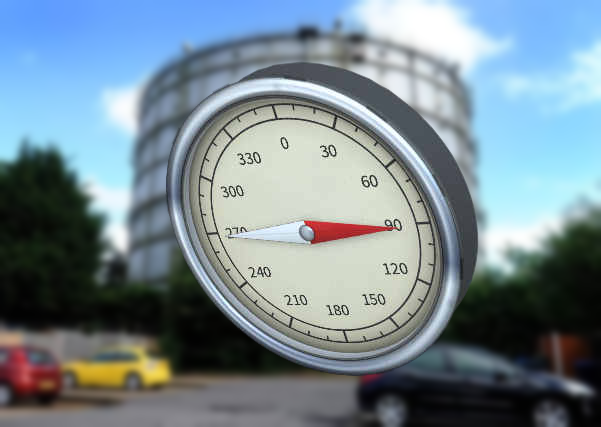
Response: 90
